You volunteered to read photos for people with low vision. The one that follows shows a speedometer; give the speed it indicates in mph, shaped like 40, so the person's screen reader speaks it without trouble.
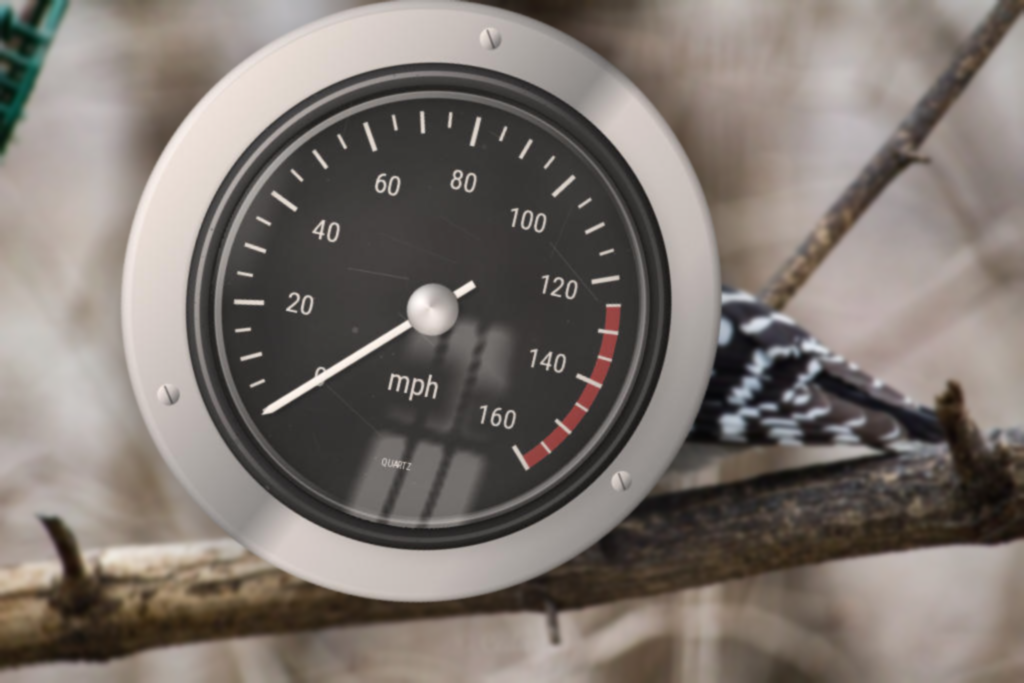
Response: 0
